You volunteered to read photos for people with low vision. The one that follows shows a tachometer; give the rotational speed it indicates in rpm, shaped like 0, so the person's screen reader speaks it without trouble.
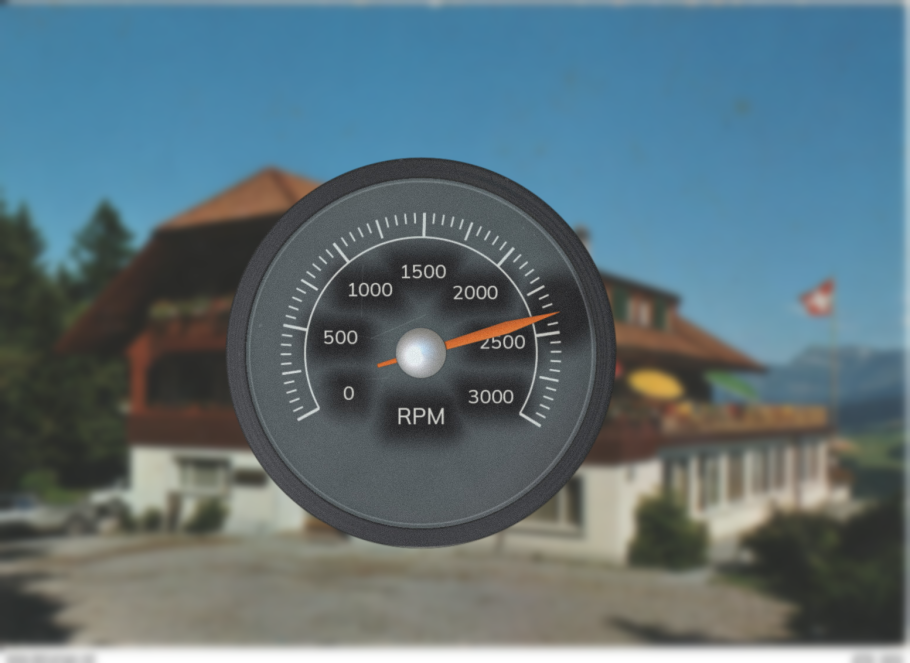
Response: 2400
